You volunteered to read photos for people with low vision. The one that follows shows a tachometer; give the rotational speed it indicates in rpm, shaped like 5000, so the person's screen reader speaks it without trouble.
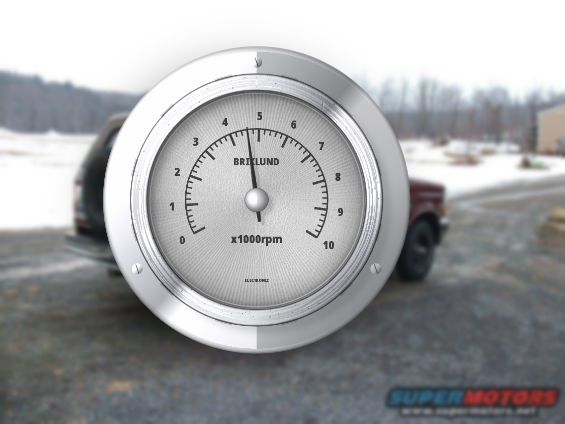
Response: 4600
